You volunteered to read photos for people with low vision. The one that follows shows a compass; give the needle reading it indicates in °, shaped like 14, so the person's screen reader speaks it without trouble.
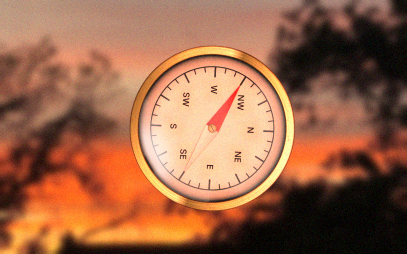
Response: 300
